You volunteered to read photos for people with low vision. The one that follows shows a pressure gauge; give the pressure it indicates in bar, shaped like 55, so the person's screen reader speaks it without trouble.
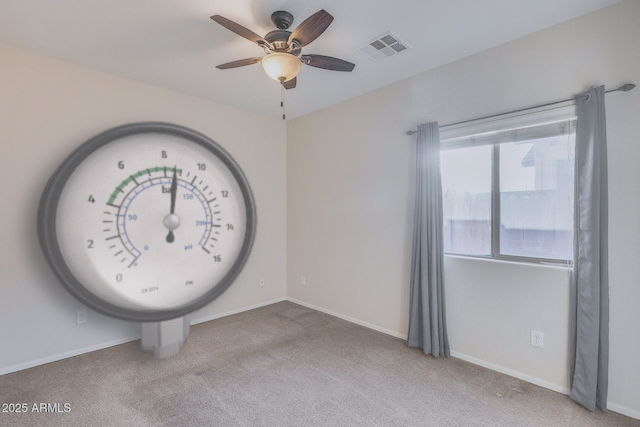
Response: 8.5
